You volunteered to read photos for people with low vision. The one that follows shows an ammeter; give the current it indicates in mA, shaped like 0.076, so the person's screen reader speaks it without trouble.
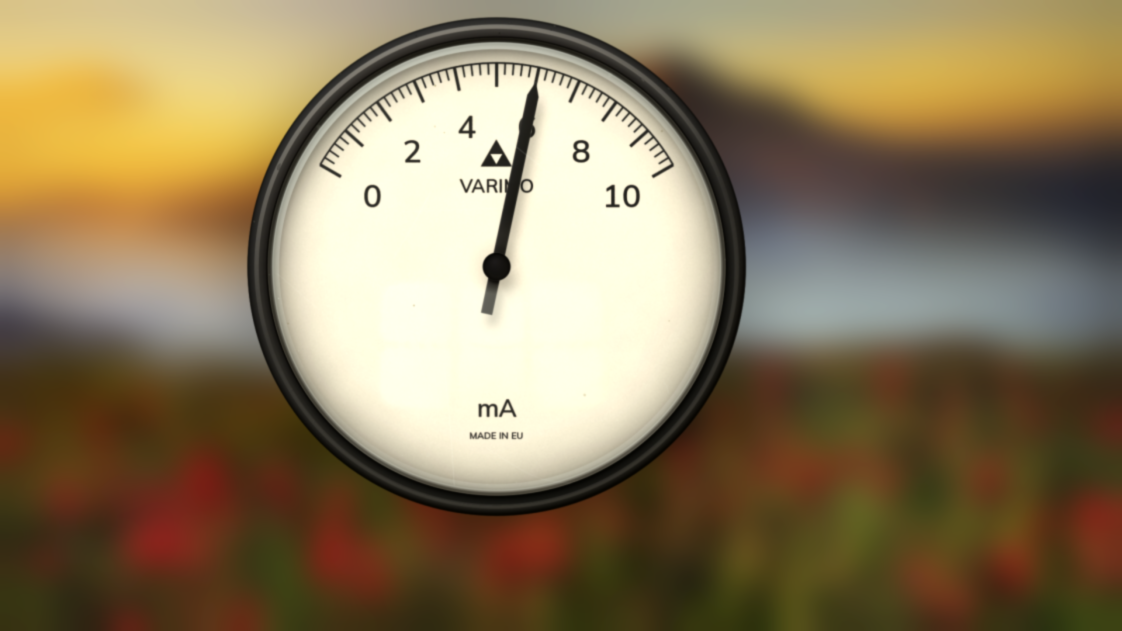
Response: 6
